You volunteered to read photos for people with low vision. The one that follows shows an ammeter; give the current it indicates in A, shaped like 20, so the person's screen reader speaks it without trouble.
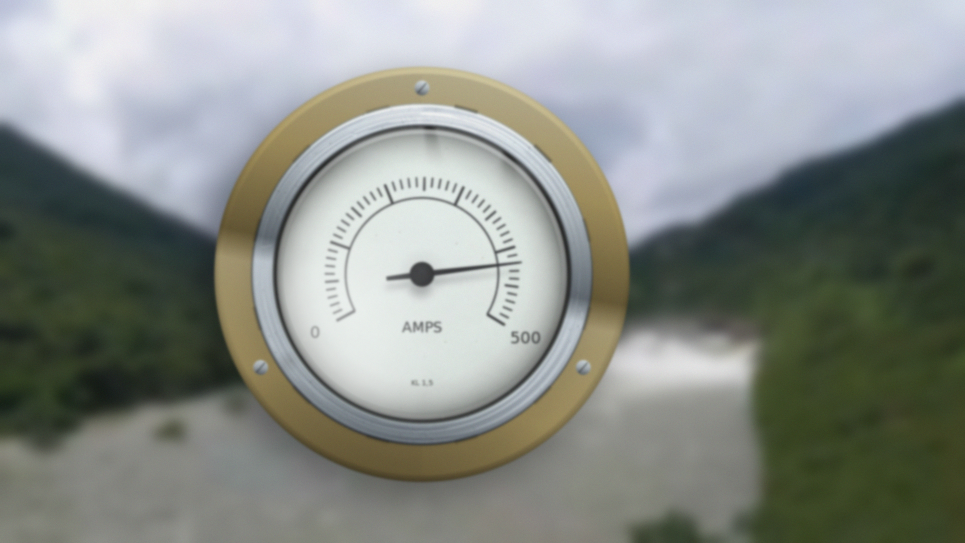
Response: 420
